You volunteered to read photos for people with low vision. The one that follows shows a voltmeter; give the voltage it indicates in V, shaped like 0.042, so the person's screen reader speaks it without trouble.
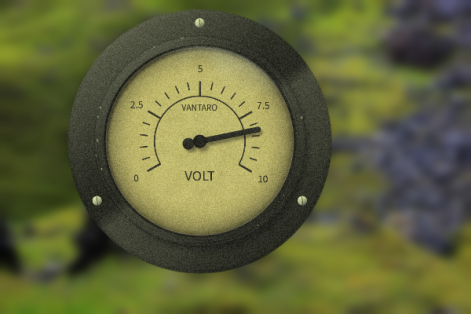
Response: 8.25
